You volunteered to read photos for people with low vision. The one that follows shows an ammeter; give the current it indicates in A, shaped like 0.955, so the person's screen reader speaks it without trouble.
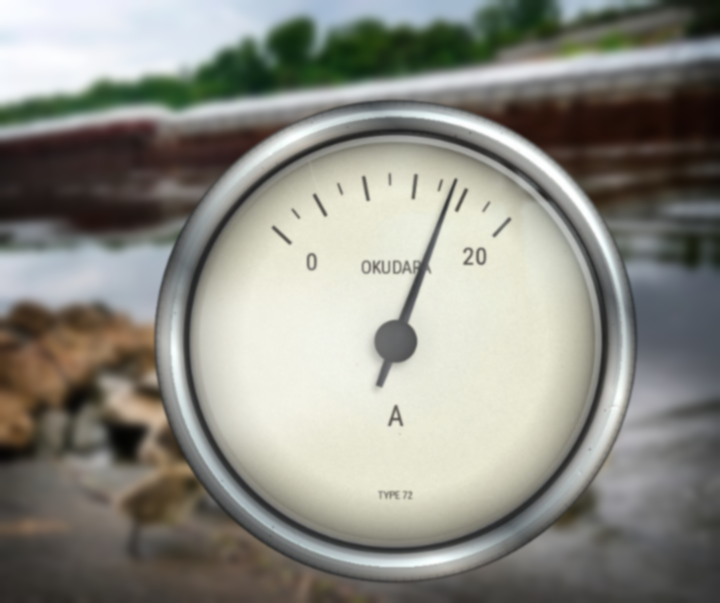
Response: 15
